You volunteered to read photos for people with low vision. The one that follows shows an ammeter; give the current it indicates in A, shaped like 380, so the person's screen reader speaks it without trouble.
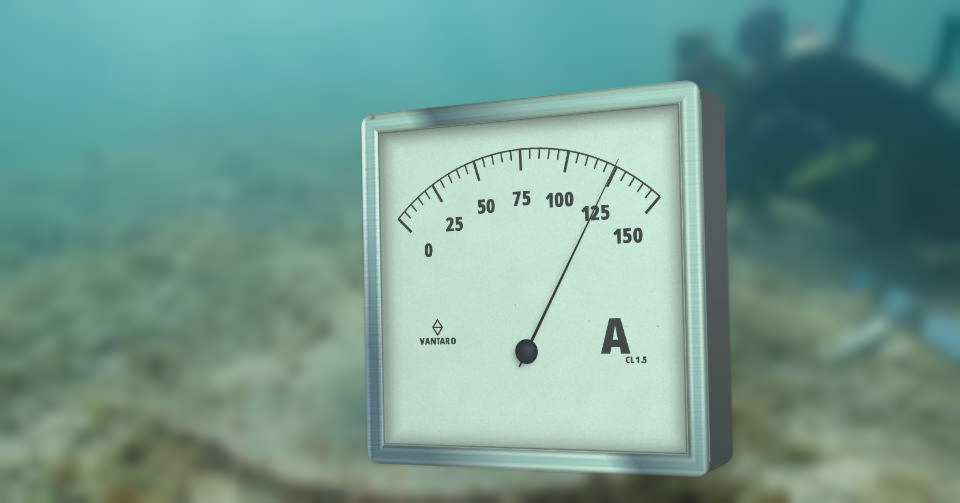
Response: 125
